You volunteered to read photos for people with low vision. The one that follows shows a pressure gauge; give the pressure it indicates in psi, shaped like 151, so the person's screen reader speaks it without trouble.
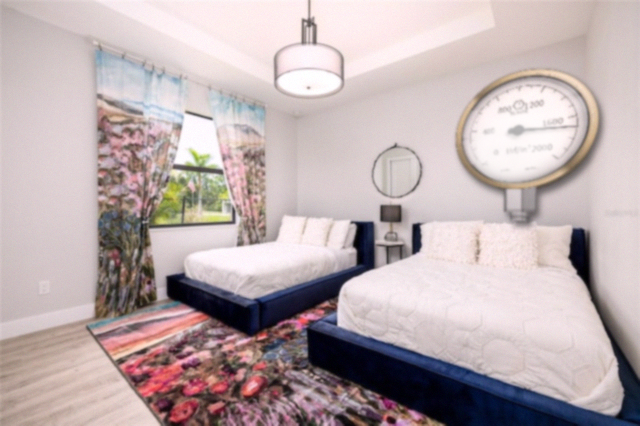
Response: 1700
